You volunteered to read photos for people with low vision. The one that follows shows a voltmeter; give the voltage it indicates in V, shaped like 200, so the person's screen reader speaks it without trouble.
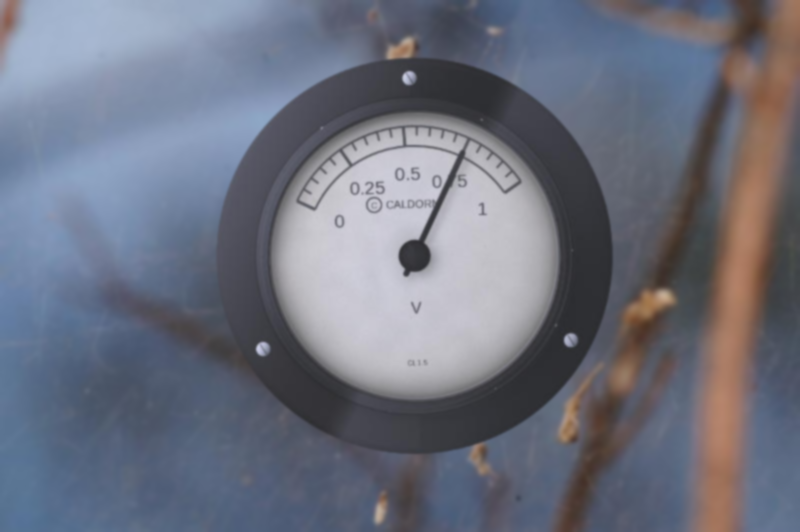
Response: 0.75
